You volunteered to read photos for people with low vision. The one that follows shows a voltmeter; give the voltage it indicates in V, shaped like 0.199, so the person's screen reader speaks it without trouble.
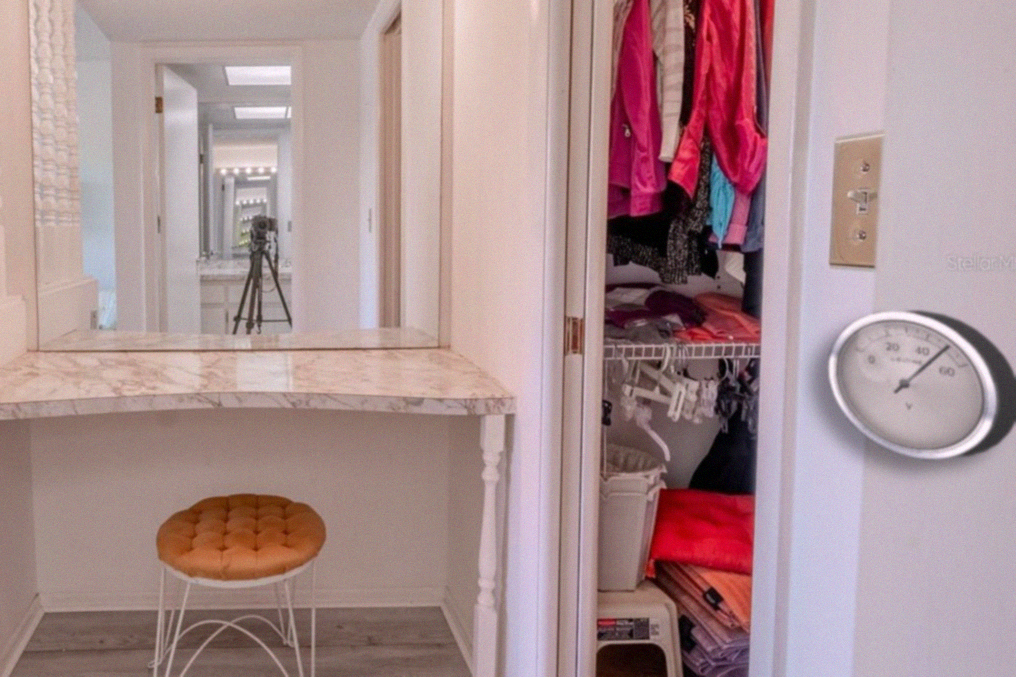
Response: 50
